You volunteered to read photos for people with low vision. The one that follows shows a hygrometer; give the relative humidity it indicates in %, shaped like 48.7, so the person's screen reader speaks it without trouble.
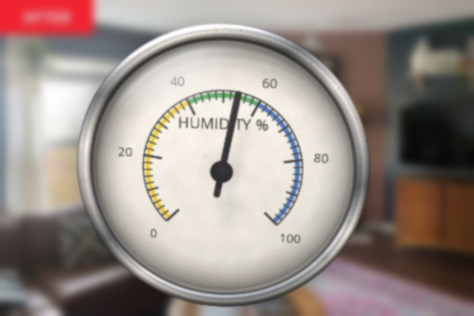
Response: 54
